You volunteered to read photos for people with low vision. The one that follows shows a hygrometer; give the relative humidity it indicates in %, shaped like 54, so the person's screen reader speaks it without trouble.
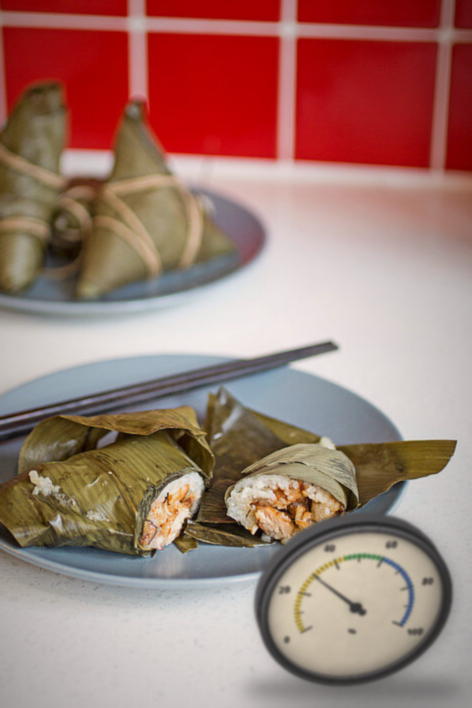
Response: 30
